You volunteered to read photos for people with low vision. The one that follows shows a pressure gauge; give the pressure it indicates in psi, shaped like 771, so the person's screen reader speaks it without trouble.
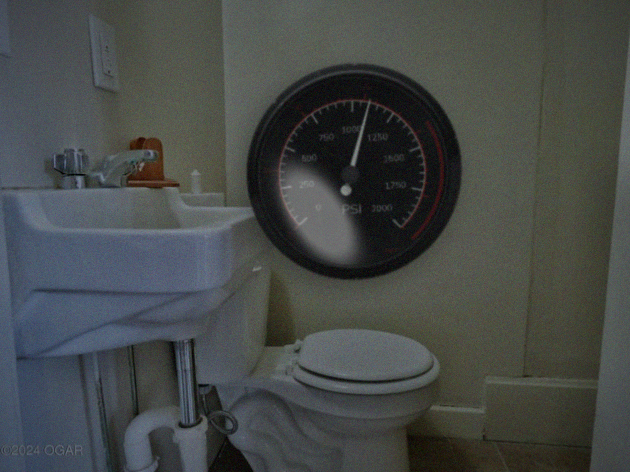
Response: 1100
